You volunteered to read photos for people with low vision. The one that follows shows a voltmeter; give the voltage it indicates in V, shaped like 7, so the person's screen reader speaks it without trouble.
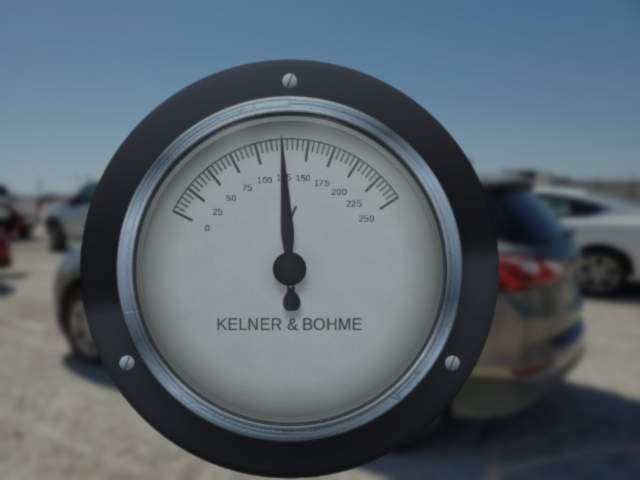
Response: 125
